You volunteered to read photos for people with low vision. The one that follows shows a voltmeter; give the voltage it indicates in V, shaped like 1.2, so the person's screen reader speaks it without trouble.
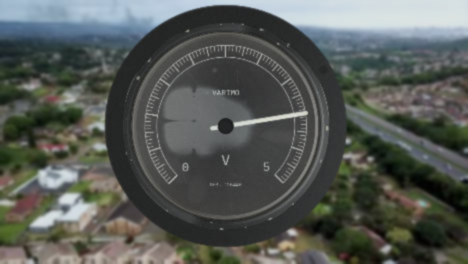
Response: 4
